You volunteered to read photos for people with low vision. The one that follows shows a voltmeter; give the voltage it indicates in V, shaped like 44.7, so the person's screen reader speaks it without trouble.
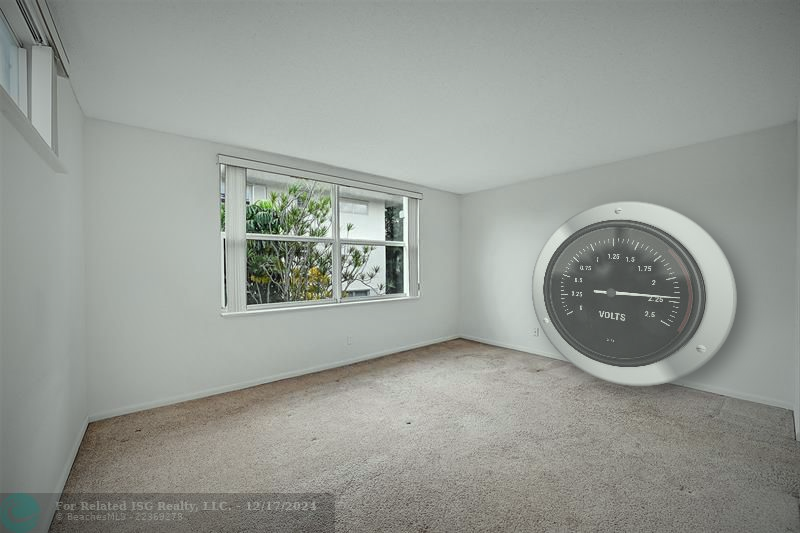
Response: 2.2
